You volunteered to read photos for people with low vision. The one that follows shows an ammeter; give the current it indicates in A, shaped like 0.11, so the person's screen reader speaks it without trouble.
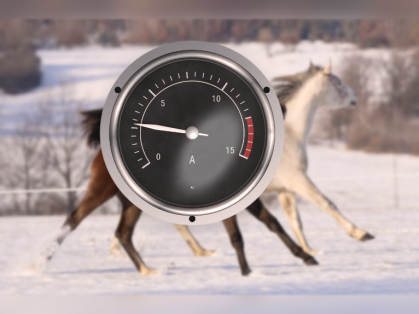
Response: 2.75
